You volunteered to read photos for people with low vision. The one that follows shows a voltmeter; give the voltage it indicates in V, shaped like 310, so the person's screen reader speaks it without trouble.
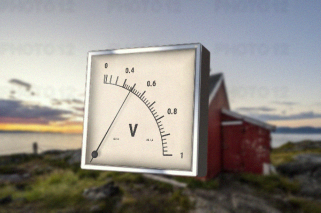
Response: 0.5
